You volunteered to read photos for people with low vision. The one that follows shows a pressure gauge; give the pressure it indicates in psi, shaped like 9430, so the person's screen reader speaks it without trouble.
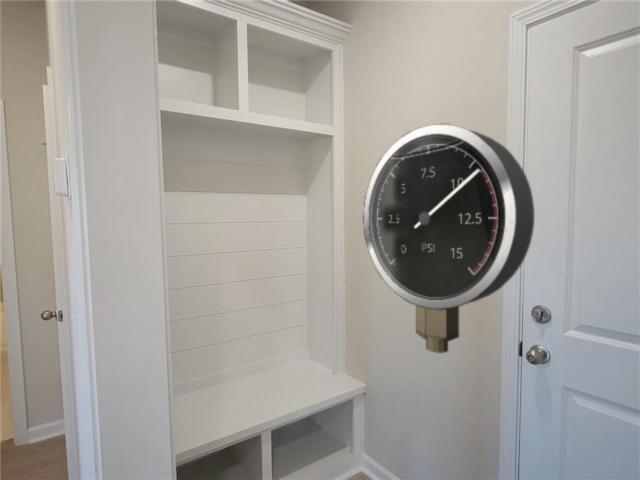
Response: 10.5
